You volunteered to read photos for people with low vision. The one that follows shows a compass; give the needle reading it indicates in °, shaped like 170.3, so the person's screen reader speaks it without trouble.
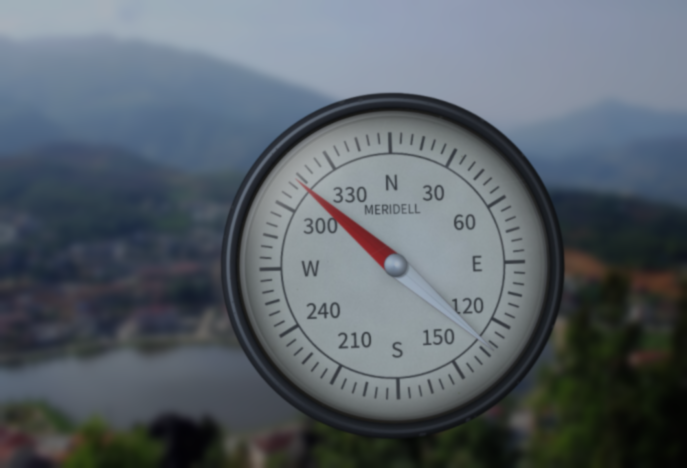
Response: 312.5
